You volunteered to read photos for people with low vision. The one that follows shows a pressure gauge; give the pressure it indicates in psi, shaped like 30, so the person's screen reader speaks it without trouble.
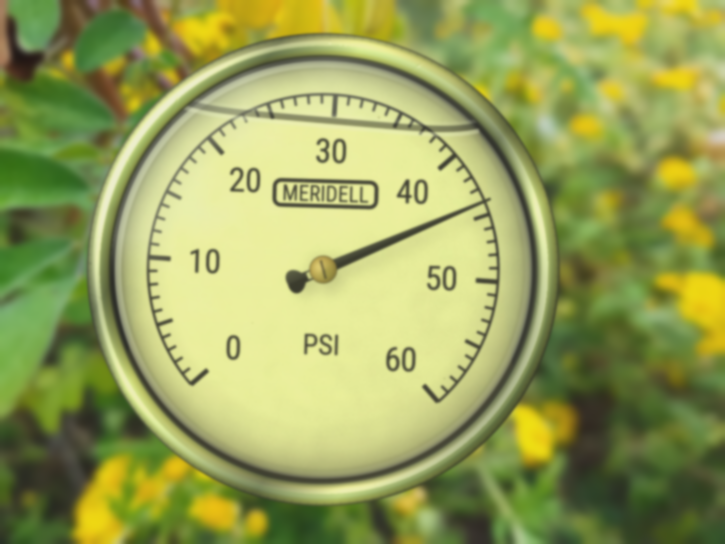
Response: 44
